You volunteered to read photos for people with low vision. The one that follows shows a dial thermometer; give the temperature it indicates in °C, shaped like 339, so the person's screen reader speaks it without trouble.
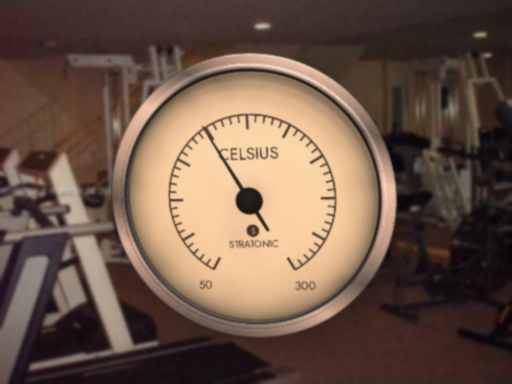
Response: 150
